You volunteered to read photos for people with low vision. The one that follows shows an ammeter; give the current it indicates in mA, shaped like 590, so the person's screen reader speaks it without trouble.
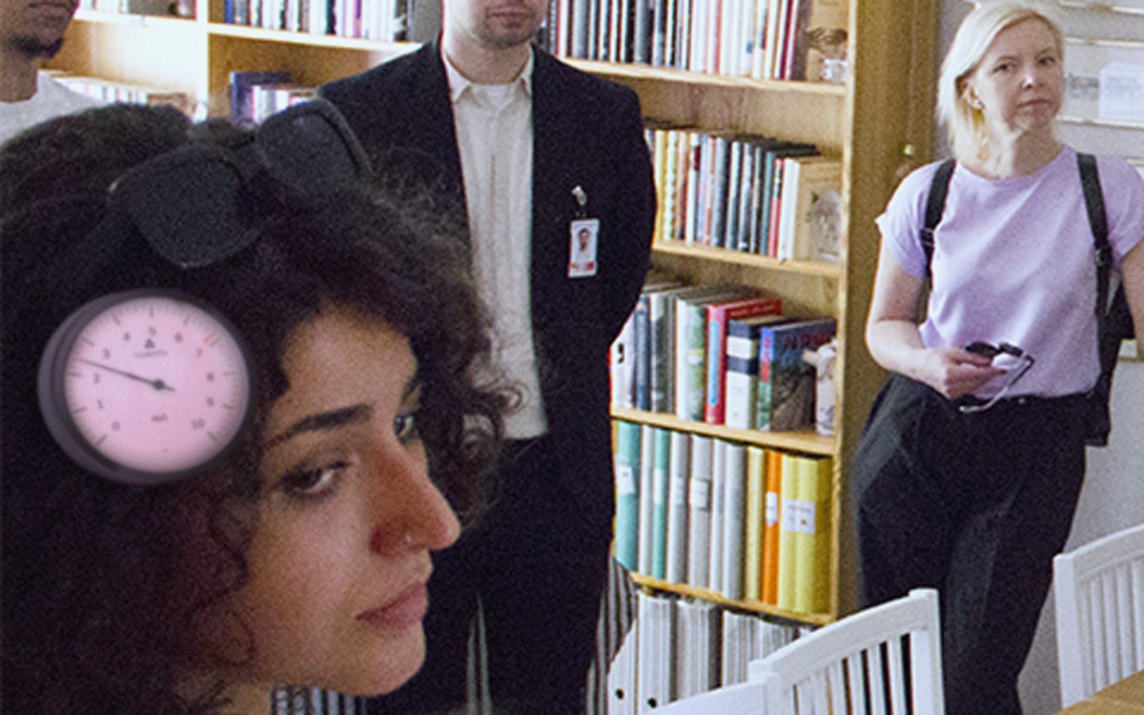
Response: 2.4
